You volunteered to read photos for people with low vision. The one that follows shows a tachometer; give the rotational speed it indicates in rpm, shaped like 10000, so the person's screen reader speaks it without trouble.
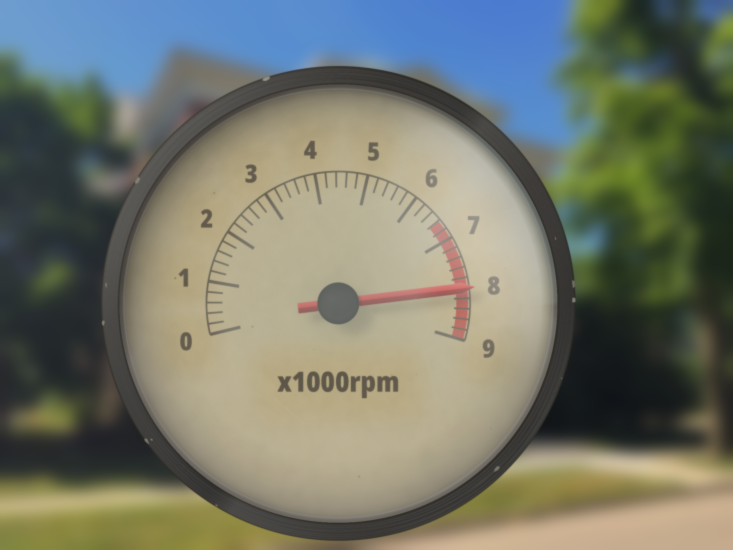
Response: 8000
